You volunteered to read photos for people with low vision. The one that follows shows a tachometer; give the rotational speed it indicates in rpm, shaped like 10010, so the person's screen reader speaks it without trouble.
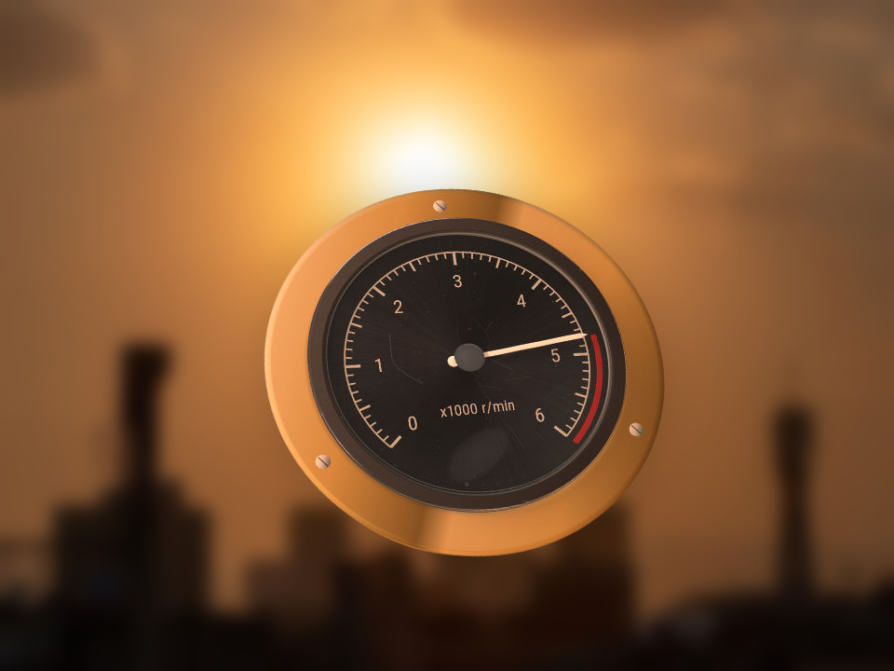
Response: 4800
